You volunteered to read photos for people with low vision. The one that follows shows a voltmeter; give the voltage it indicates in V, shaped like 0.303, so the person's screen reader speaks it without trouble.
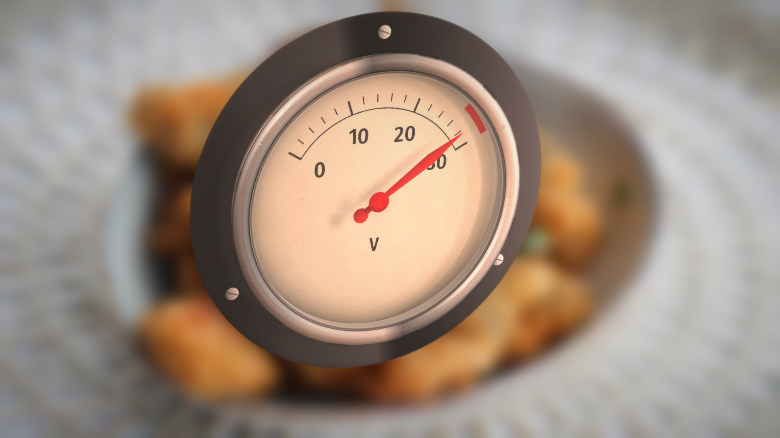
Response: 28
